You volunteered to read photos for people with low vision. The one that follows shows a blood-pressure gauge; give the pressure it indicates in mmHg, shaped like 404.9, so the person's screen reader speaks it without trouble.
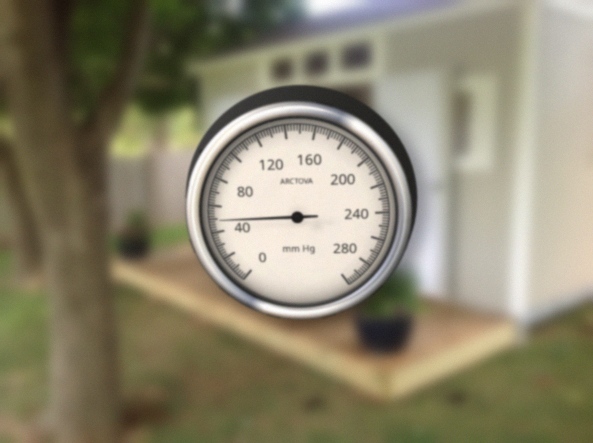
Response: 50
